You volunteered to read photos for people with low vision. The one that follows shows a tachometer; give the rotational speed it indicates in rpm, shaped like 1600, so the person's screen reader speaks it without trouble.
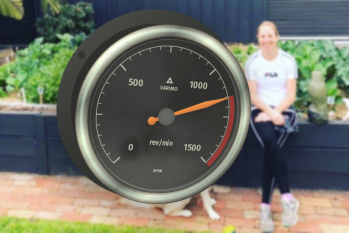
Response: 1150
